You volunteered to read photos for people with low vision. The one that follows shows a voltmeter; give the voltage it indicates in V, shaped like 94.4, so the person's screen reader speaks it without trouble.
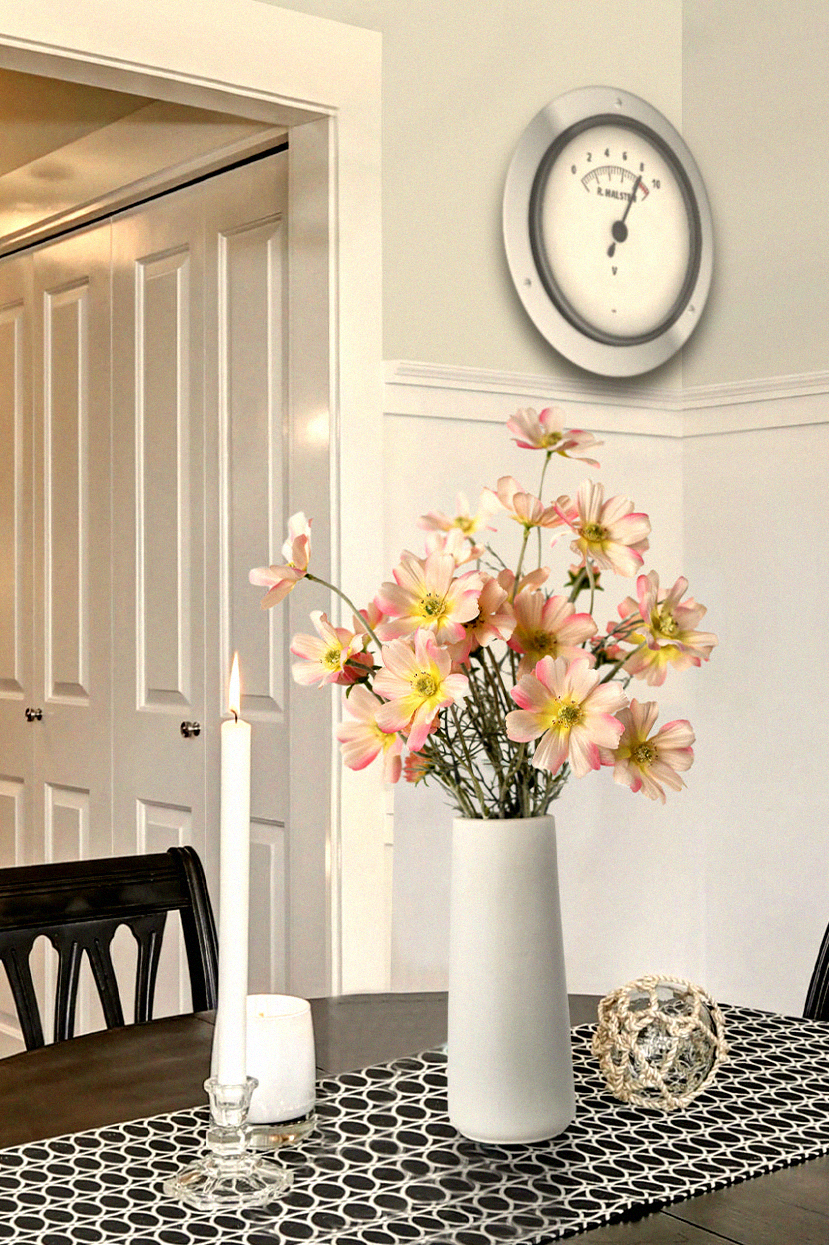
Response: 8
